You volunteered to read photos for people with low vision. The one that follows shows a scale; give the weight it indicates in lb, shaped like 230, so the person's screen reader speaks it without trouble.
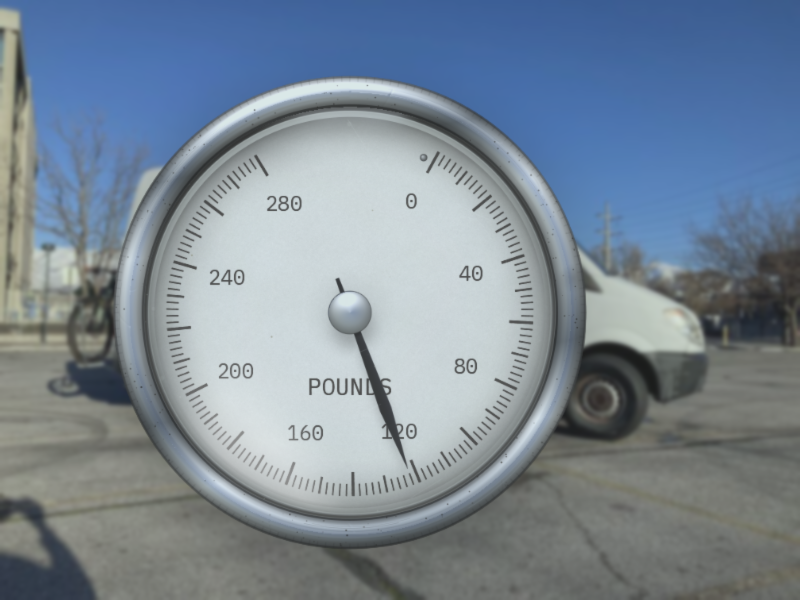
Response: 122
